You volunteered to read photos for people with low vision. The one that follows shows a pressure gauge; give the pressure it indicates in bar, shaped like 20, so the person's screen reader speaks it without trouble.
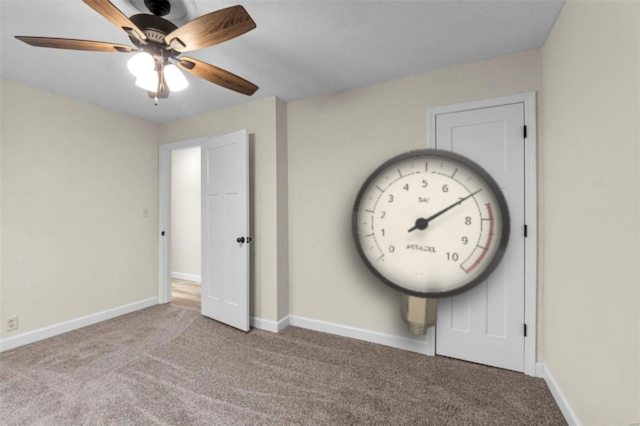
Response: 7
